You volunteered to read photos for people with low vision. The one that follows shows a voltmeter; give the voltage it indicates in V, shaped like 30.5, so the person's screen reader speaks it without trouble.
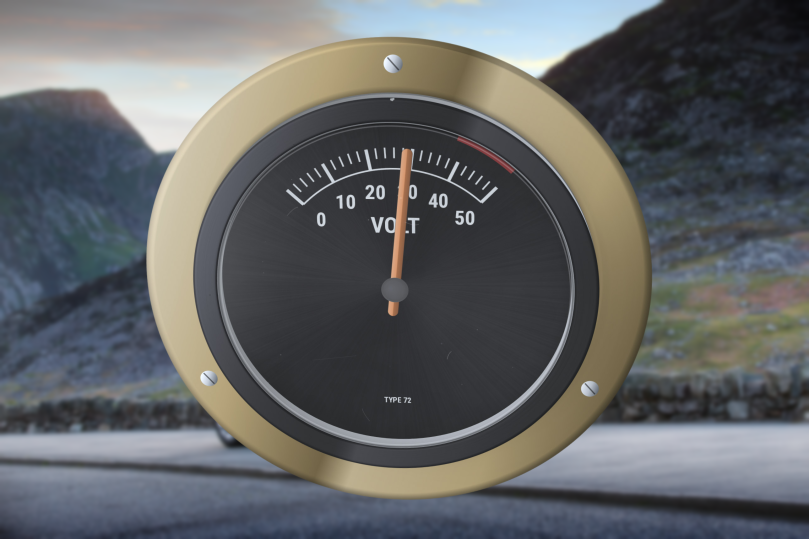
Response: 29
